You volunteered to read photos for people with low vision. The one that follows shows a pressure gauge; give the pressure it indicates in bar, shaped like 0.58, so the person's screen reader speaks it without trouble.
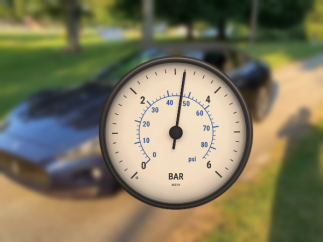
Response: 3.2
